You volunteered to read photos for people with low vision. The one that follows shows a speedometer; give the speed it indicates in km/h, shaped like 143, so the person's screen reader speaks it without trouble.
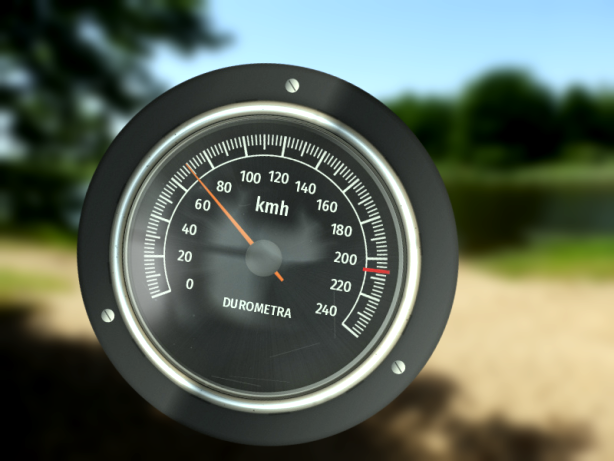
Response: 70
